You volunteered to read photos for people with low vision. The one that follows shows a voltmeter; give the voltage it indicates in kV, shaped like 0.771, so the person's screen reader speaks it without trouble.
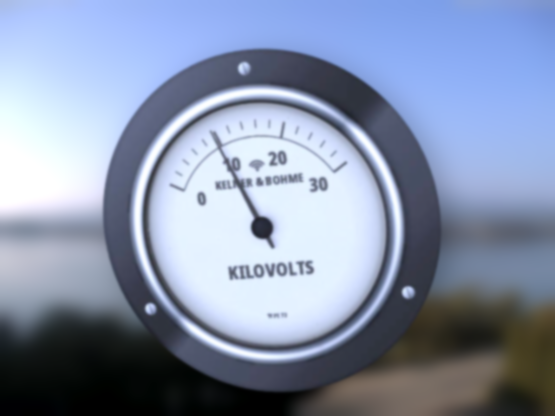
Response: 10
